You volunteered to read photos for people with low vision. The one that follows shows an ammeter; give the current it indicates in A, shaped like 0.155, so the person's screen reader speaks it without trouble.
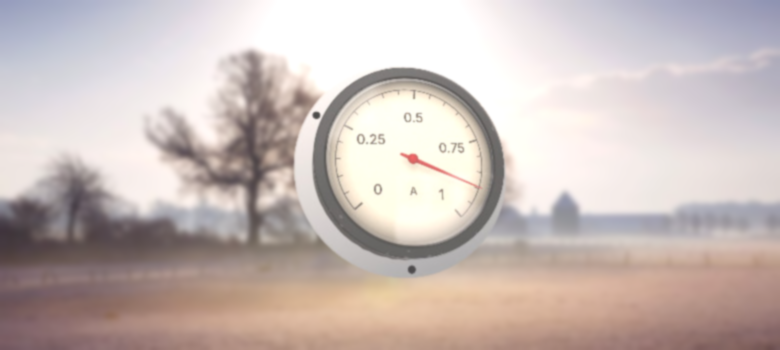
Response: 0.9
